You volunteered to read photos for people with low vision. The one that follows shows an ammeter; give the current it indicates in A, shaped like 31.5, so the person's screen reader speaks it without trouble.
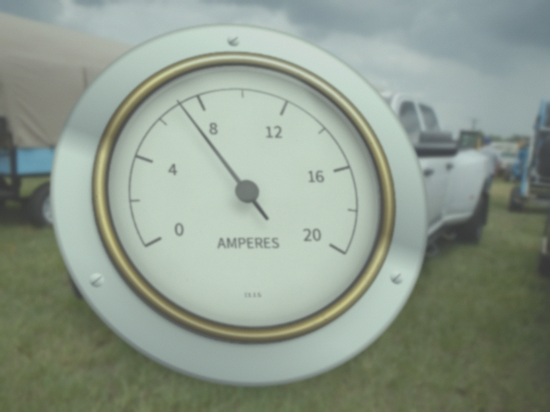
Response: 7
